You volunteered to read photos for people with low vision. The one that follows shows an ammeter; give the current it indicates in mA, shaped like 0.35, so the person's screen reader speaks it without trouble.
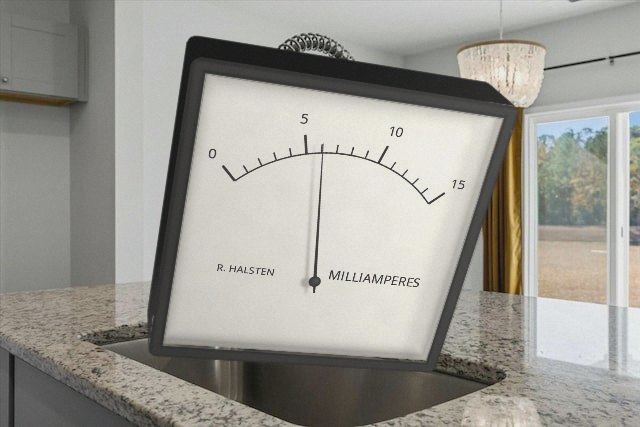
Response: 6
